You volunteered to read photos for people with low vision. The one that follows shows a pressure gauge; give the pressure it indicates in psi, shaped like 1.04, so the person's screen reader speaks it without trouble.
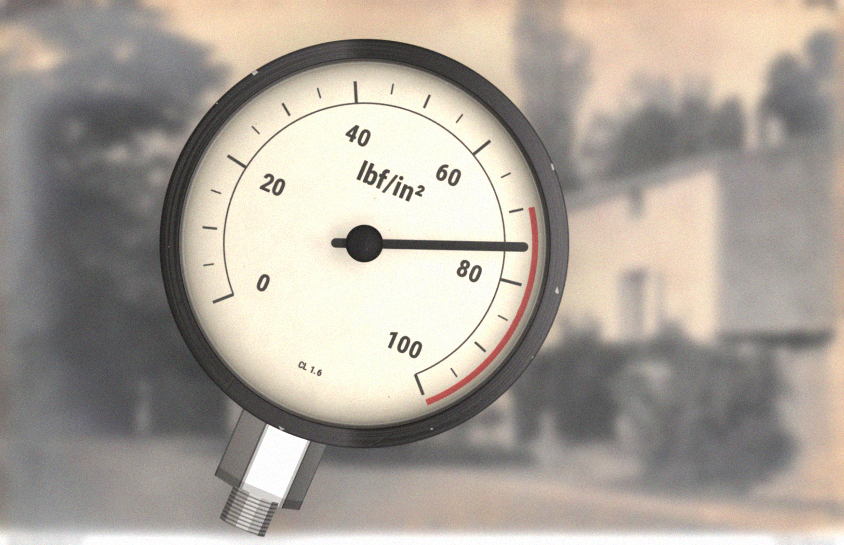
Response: 75
